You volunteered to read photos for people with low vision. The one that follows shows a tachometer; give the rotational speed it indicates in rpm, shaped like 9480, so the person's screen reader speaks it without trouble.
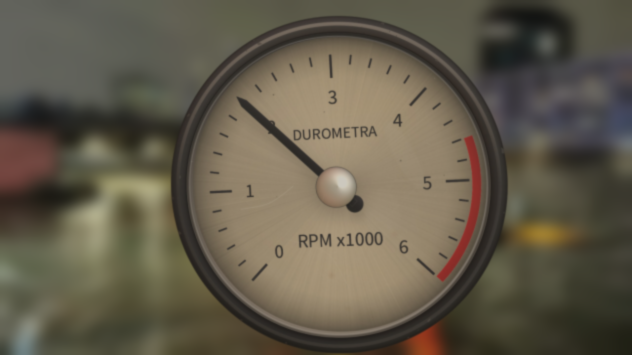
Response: 2000
